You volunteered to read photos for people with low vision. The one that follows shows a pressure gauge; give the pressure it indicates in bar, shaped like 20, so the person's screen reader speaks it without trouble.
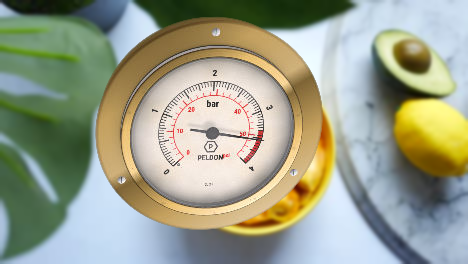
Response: 3.5
